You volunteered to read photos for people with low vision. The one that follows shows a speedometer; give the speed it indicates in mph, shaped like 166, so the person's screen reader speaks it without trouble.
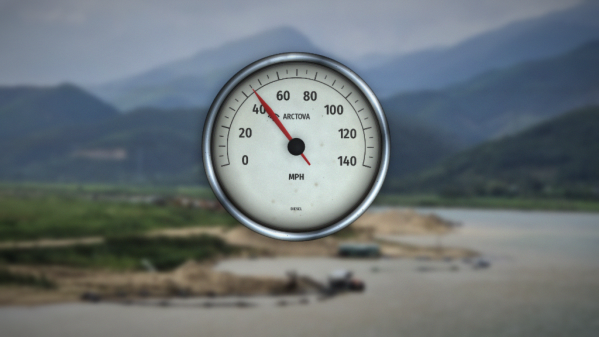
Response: 45
